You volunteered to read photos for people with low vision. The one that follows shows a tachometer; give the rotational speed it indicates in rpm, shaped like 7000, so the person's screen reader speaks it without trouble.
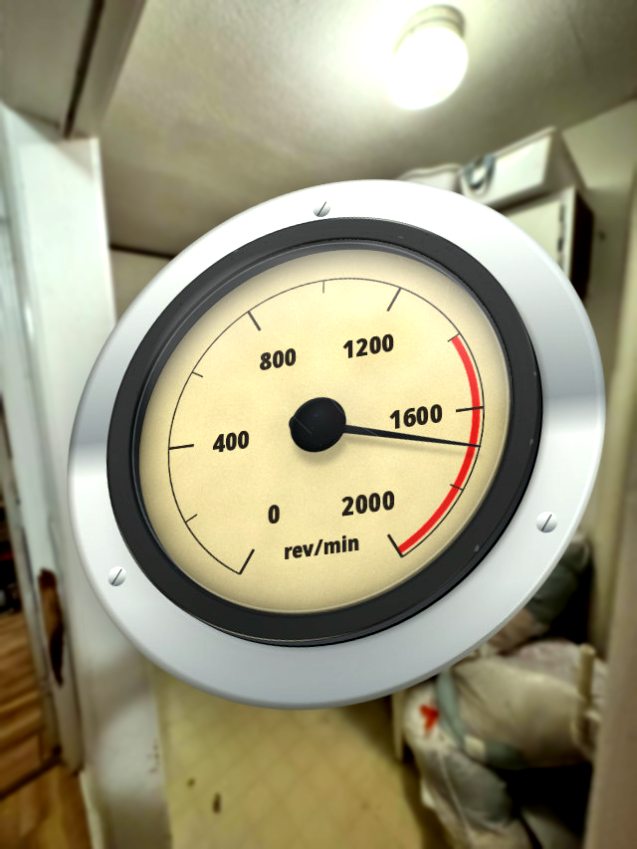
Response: 1700
